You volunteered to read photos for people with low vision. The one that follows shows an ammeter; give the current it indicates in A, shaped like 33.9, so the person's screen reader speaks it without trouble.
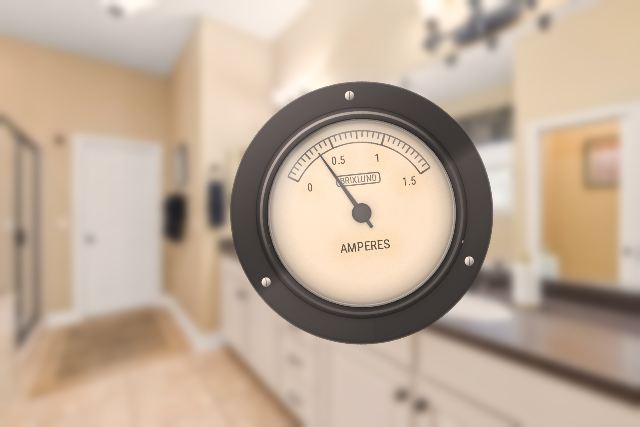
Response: 0.35
